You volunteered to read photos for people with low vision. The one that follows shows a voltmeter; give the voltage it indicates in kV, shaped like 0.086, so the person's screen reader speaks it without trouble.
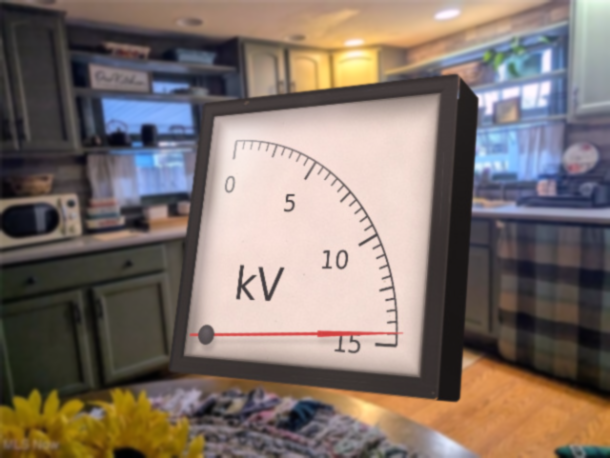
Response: 14.5
